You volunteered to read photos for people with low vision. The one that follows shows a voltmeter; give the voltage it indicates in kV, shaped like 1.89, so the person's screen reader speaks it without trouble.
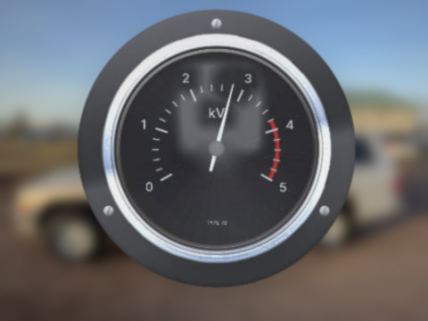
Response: 2.8
